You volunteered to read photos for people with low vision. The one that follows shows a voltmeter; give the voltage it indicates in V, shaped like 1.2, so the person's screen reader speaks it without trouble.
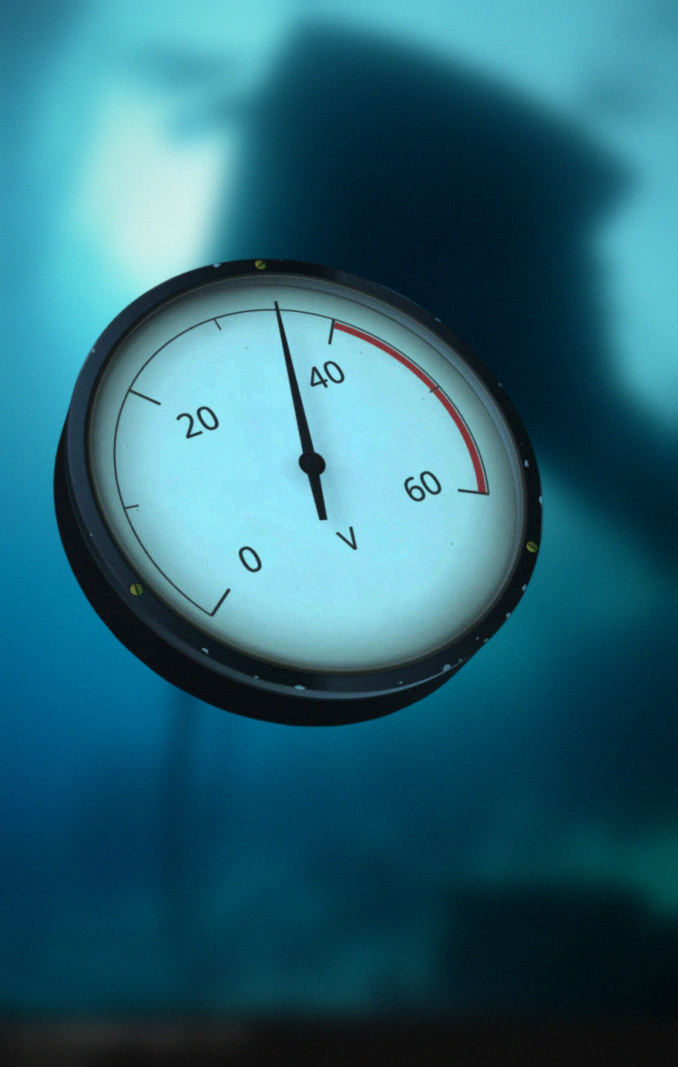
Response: 35
